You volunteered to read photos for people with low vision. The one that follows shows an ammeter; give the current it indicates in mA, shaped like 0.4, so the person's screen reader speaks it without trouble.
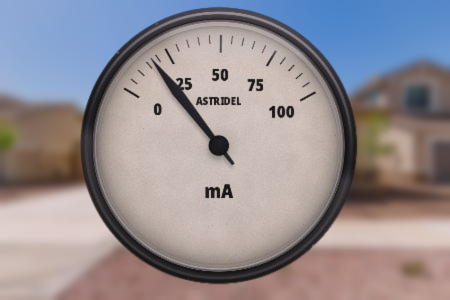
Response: 17.5
